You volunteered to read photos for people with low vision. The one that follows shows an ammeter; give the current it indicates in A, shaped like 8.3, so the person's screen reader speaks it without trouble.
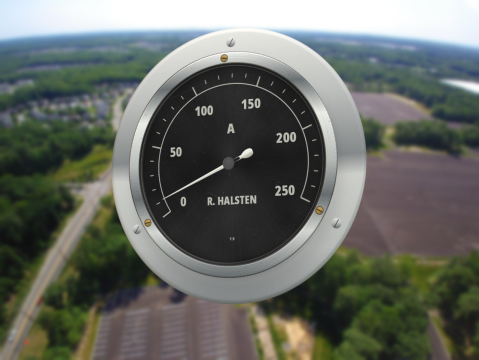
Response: 10
